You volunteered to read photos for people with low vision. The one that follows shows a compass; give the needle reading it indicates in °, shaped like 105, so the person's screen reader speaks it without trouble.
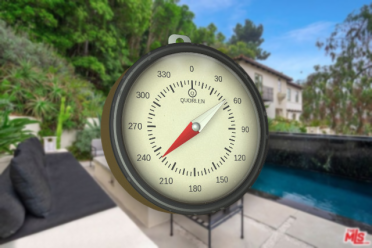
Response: 230
